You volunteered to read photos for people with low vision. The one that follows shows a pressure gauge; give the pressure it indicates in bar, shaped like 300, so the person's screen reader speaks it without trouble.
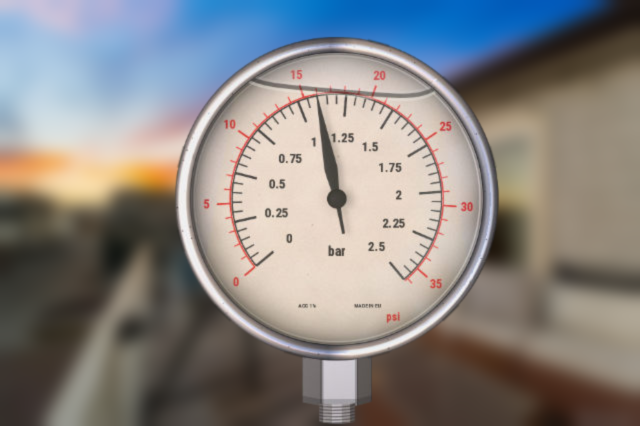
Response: 1.1
